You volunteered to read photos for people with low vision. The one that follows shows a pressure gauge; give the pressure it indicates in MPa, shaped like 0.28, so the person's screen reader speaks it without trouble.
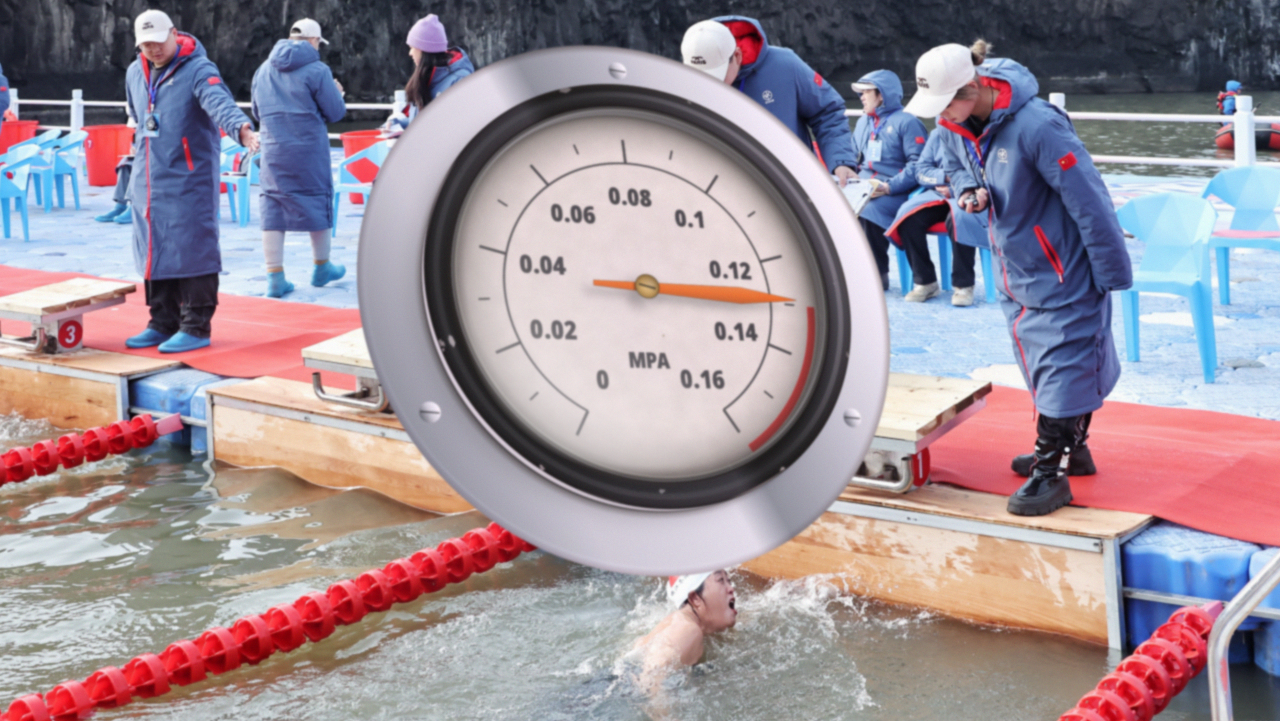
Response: 0.13
